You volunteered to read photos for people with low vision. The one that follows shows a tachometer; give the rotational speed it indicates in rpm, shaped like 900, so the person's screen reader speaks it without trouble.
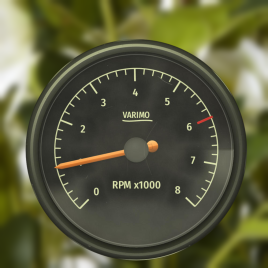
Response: 1000
